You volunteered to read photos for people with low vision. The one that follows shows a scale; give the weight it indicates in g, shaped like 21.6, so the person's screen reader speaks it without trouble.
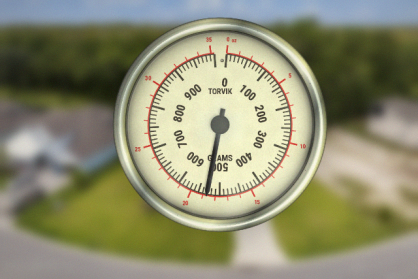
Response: 530
